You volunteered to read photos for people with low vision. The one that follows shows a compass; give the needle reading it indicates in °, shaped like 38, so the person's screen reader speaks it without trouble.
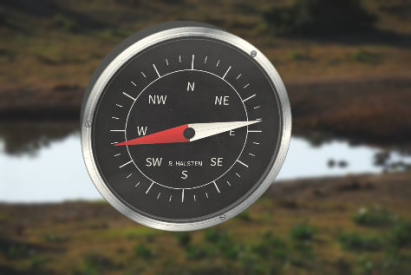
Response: 260
